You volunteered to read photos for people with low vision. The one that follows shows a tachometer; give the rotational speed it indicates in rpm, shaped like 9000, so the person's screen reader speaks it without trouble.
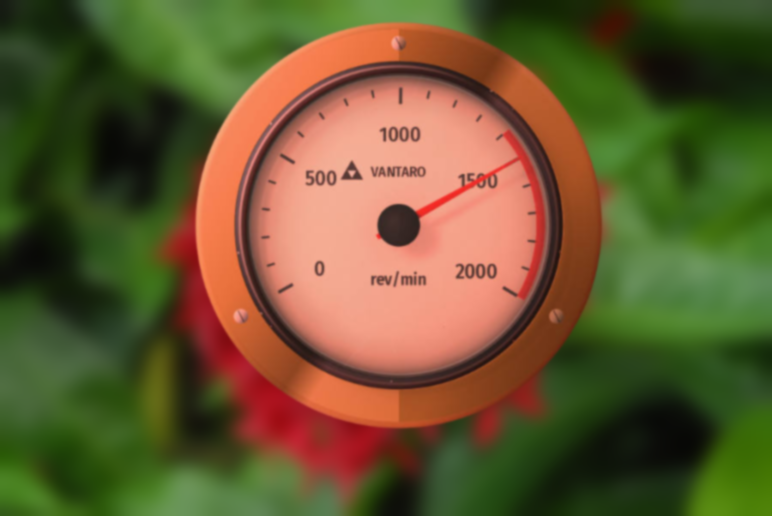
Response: 1500
